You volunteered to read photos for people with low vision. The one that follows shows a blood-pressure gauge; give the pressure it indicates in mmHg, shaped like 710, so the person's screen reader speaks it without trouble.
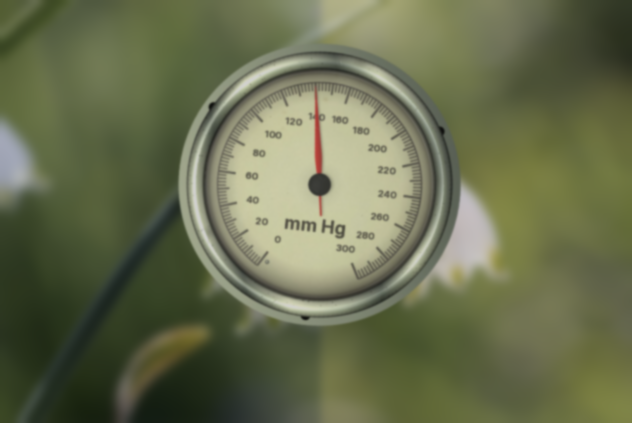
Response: 140
